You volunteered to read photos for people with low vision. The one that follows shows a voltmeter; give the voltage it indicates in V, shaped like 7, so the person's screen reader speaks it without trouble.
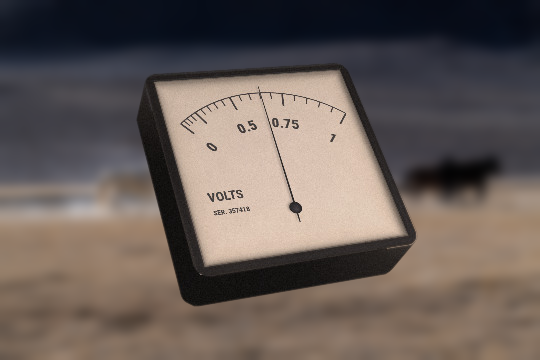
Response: 0.65
